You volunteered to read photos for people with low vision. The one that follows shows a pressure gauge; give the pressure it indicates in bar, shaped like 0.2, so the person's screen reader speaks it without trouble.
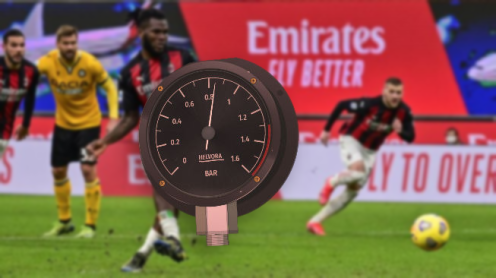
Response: 0.85
